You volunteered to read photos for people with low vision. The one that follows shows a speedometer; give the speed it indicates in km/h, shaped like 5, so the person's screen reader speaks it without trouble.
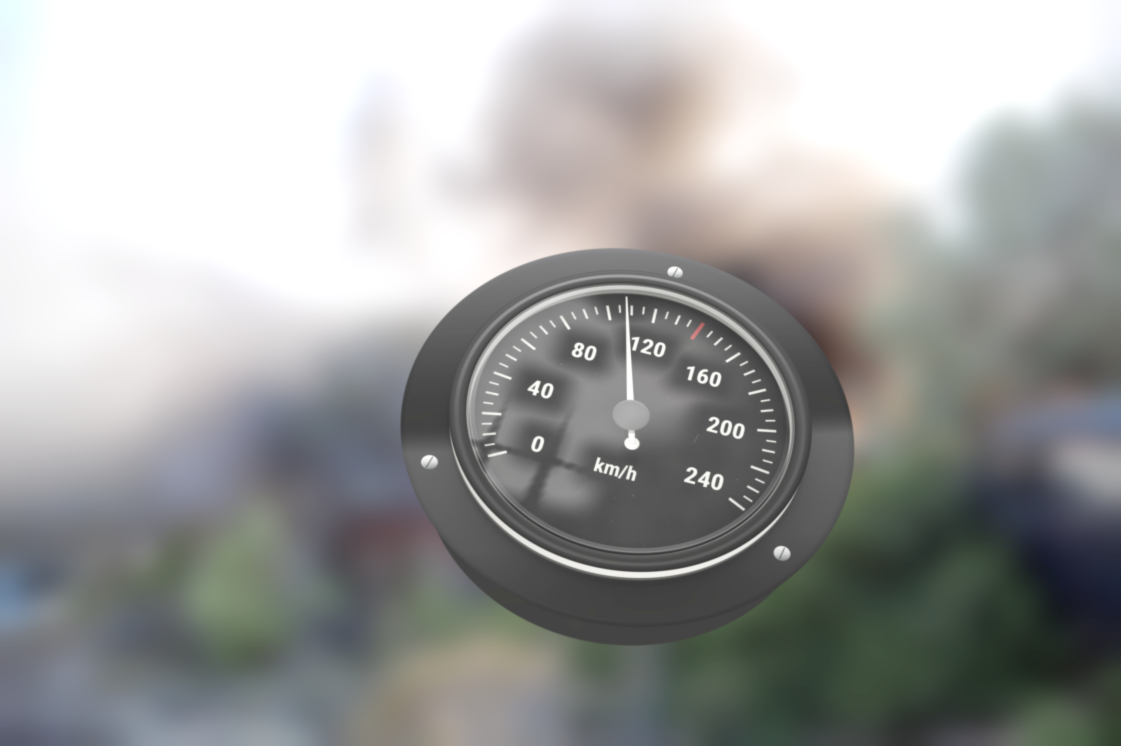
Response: 107.5
